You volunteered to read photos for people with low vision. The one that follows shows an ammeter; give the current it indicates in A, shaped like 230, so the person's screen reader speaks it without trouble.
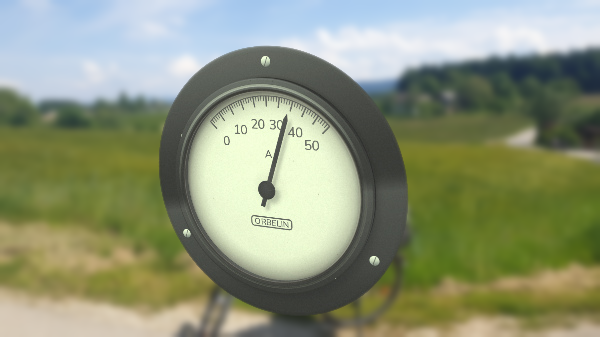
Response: 35
